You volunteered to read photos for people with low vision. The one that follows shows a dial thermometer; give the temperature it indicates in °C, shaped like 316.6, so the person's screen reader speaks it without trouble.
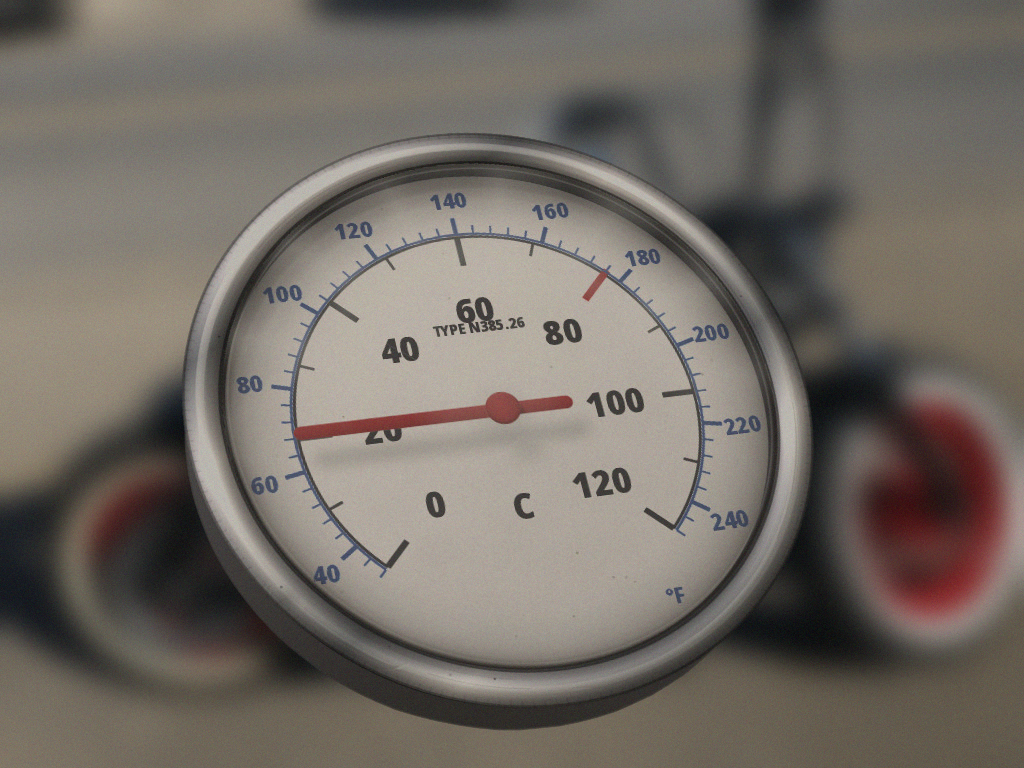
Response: 20
